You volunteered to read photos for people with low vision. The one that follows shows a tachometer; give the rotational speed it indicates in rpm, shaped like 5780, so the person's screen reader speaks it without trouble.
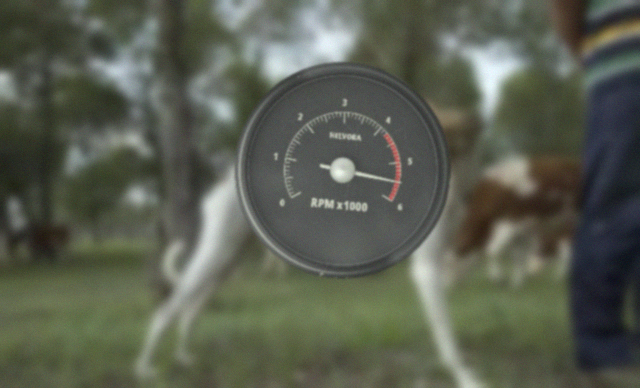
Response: 5500
